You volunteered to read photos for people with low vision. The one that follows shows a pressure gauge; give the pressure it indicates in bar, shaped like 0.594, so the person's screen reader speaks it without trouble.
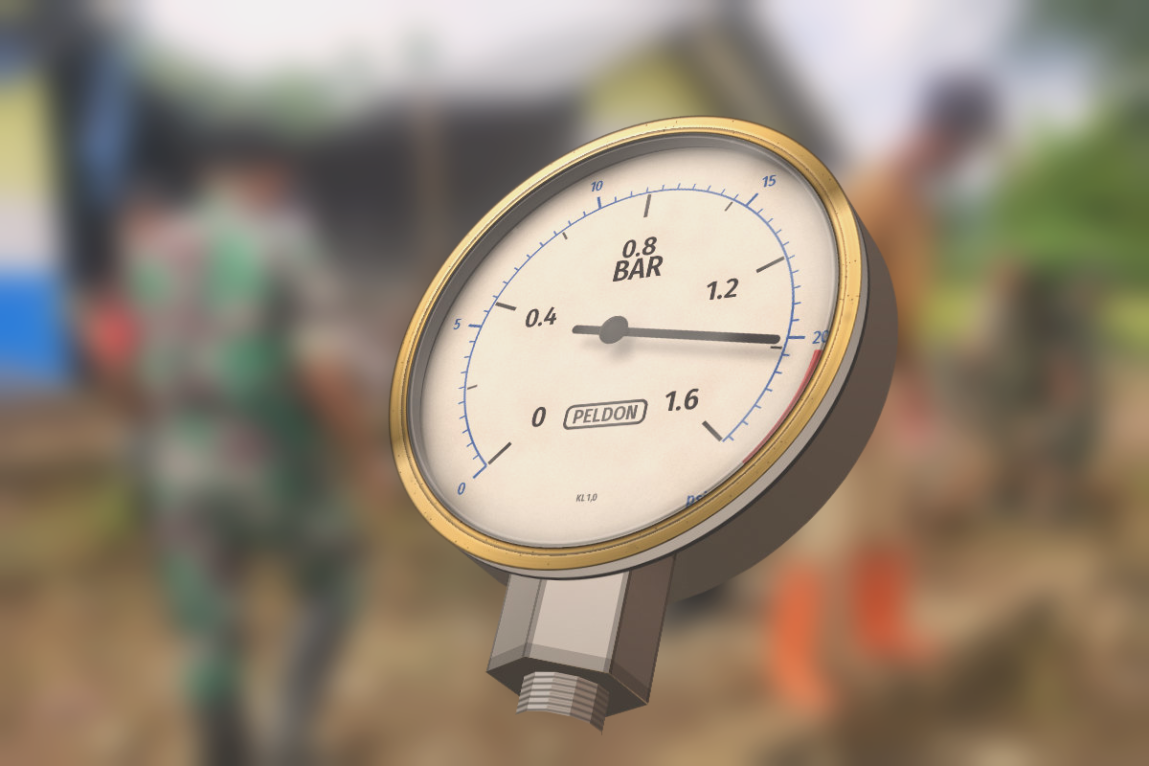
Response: 1.4
